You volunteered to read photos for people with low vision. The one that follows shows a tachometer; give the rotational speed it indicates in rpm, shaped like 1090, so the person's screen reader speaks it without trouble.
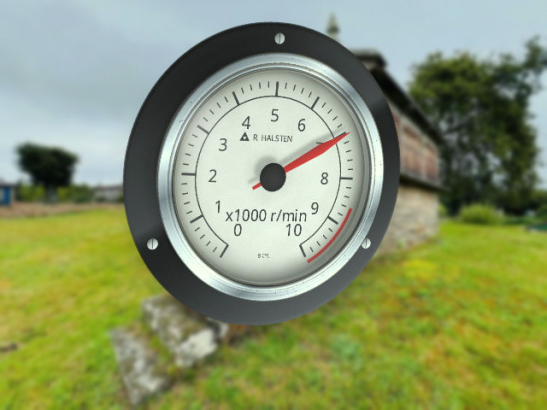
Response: 7000
